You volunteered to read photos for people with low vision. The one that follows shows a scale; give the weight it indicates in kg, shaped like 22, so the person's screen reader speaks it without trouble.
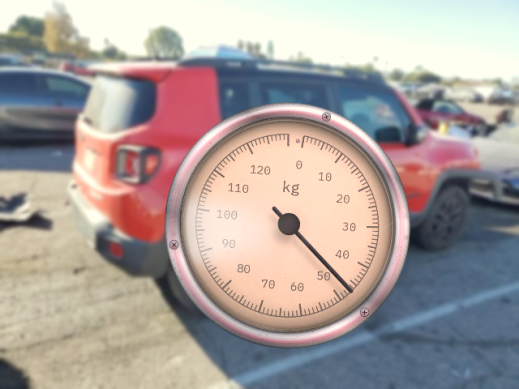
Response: 47
